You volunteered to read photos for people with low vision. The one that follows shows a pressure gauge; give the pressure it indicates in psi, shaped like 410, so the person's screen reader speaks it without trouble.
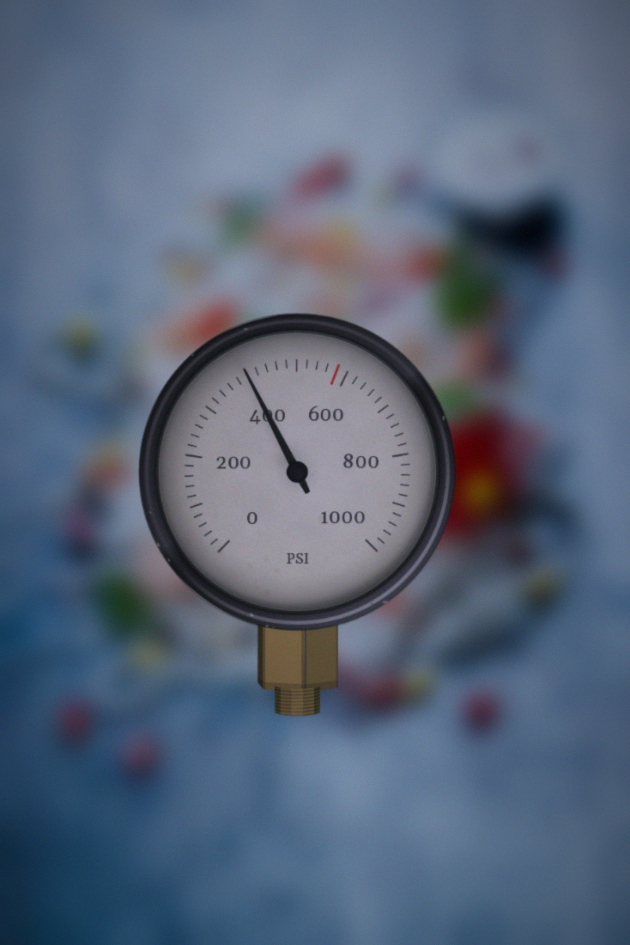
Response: 400
